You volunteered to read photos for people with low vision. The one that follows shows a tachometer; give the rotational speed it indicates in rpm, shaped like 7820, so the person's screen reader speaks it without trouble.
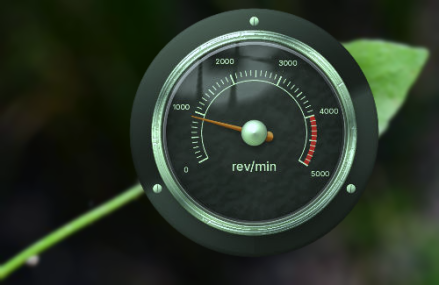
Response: 900
